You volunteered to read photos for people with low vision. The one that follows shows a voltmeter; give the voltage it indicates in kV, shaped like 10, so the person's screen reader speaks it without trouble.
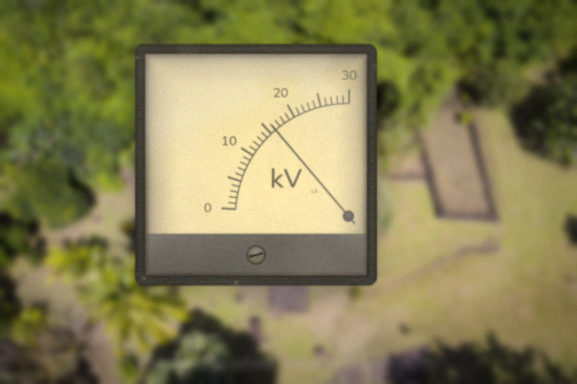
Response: 16
